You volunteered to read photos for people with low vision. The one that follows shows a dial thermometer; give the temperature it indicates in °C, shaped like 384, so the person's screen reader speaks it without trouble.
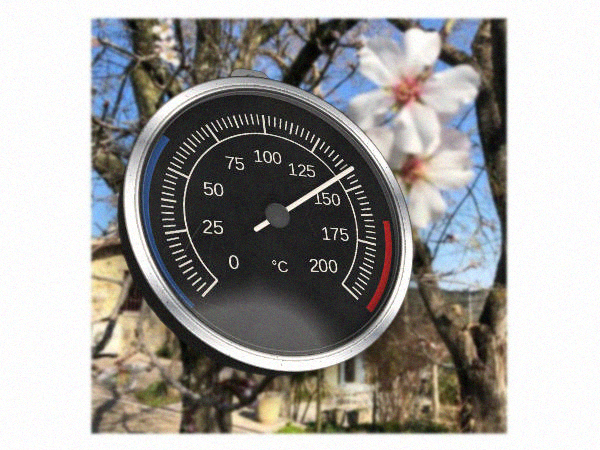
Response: 142.5
